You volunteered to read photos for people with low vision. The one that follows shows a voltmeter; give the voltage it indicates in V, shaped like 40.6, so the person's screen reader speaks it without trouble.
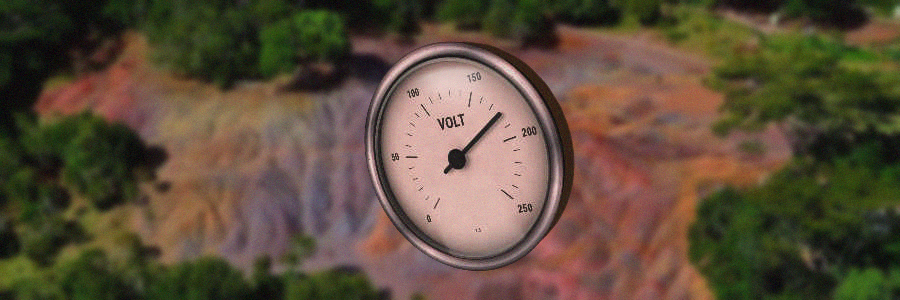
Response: 180
